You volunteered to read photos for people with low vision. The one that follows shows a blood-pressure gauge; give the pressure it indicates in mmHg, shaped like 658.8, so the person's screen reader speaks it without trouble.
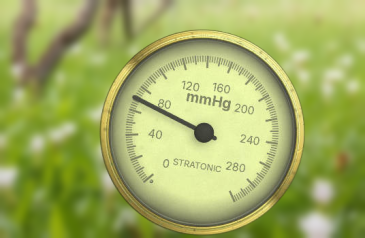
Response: 70
